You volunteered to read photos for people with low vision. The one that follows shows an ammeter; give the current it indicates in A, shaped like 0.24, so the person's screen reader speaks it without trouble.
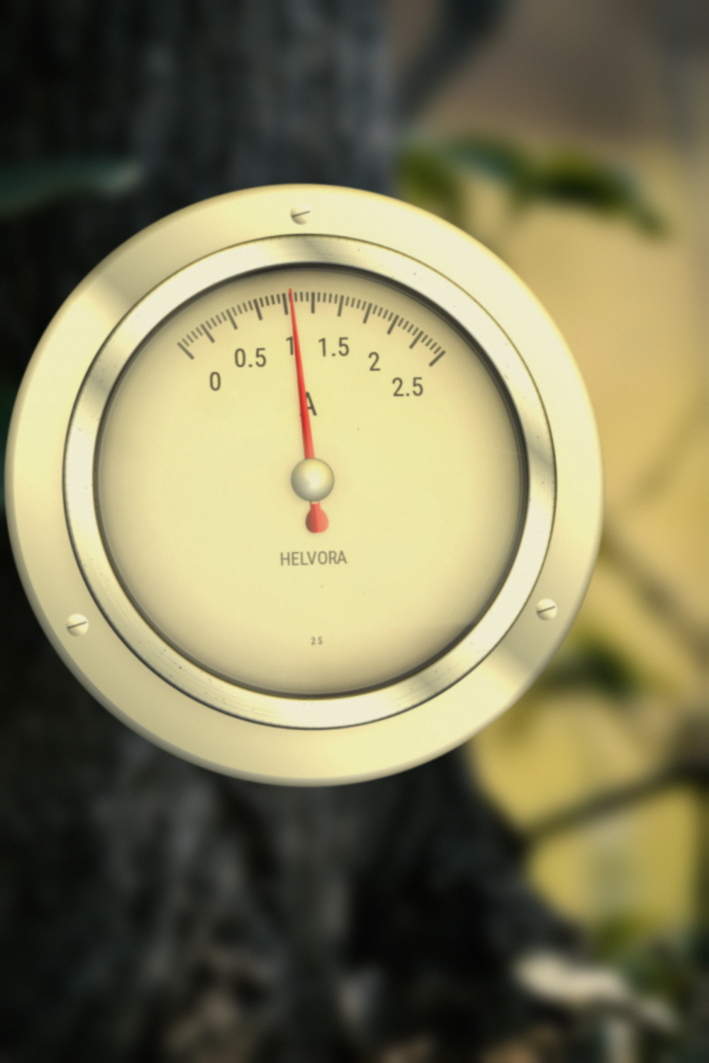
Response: 1.05
